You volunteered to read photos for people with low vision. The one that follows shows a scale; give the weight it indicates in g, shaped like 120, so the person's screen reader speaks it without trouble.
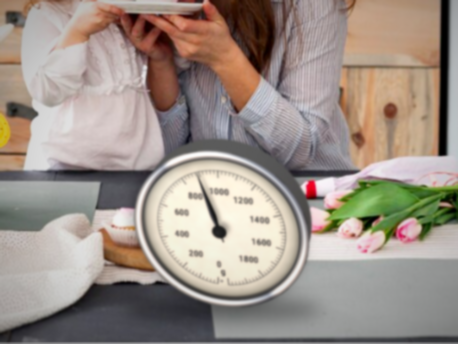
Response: 900
